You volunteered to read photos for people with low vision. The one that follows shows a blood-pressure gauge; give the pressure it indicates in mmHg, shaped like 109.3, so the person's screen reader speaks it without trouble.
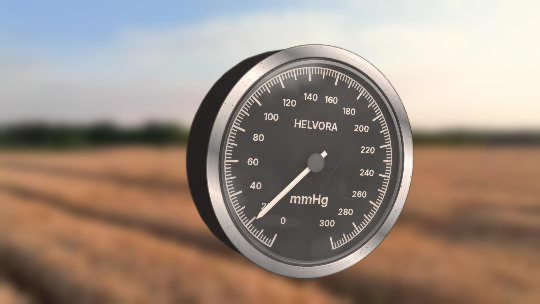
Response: 20
